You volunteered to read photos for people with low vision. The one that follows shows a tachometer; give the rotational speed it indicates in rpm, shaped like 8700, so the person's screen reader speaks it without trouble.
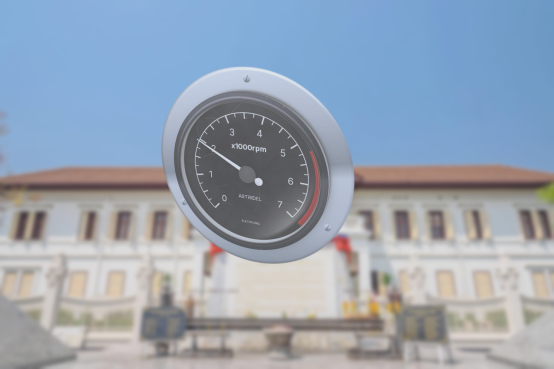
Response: 2000
